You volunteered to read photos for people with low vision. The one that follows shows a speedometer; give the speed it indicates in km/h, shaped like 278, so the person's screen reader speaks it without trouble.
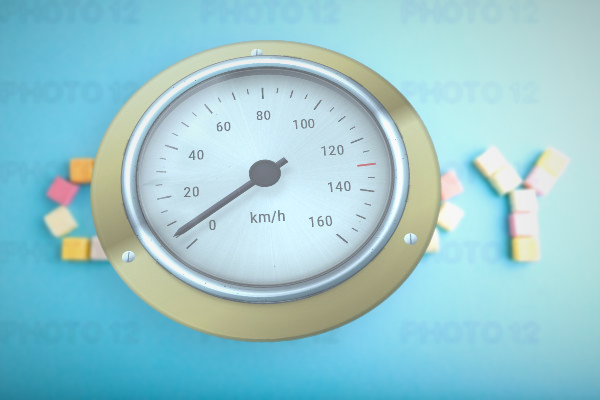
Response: 5
